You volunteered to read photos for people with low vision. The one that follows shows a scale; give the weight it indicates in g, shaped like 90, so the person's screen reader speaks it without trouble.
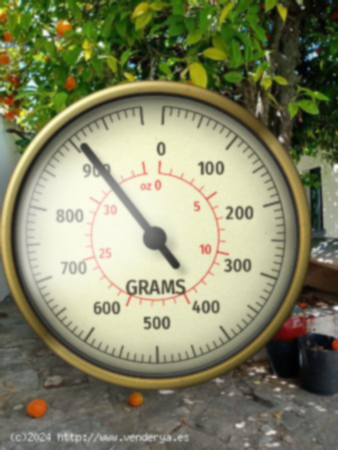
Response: 910
